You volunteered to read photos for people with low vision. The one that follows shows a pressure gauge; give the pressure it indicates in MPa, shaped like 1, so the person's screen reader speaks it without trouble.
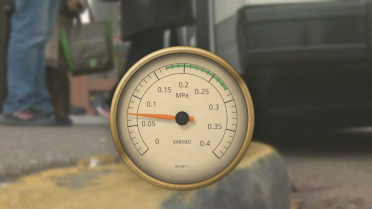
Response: 0.07
